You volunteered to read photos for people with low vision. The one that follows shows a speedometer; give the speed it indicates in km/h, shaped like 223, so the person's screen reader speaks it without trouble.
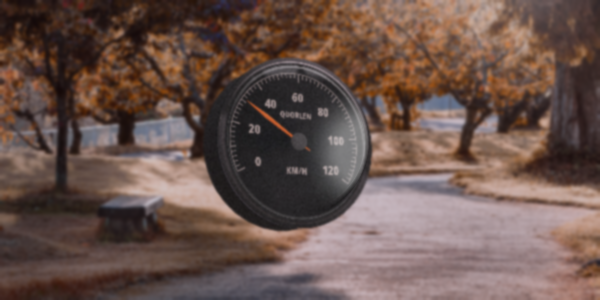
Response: 30
